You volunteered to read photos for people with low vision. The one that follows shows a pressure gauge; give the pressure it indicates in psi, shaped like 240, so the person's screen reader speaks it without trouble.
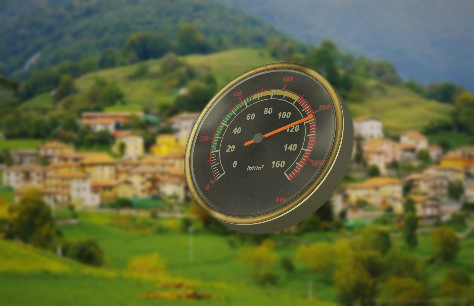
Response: 120
